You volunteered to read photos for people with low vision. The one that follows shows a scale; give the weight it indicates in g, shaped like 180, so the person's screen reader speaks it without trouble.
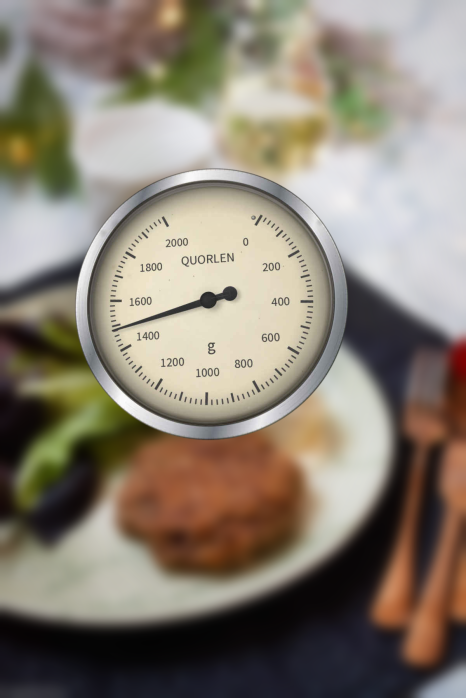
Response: 1480
